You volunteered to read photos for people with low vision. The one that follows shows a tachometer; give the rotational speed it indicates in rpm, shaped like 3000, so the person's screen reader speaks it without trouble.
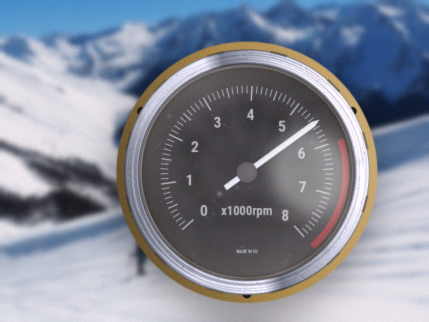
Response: 5500
